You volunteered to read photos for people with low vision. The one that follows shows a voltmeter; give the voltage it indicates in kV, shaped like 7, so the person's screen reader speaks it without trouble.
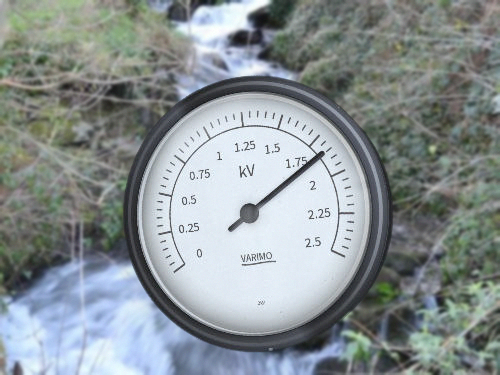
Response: 1.85
